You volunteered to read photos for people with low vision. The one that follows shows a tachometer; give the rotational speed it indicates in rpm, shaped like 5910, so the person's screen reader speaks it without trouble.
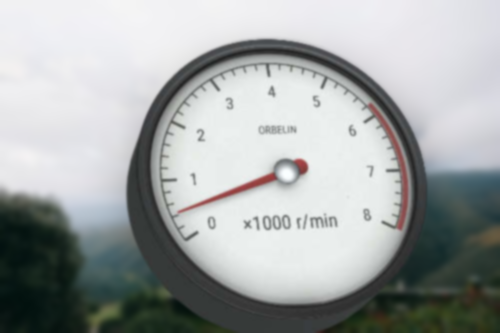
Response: 400
